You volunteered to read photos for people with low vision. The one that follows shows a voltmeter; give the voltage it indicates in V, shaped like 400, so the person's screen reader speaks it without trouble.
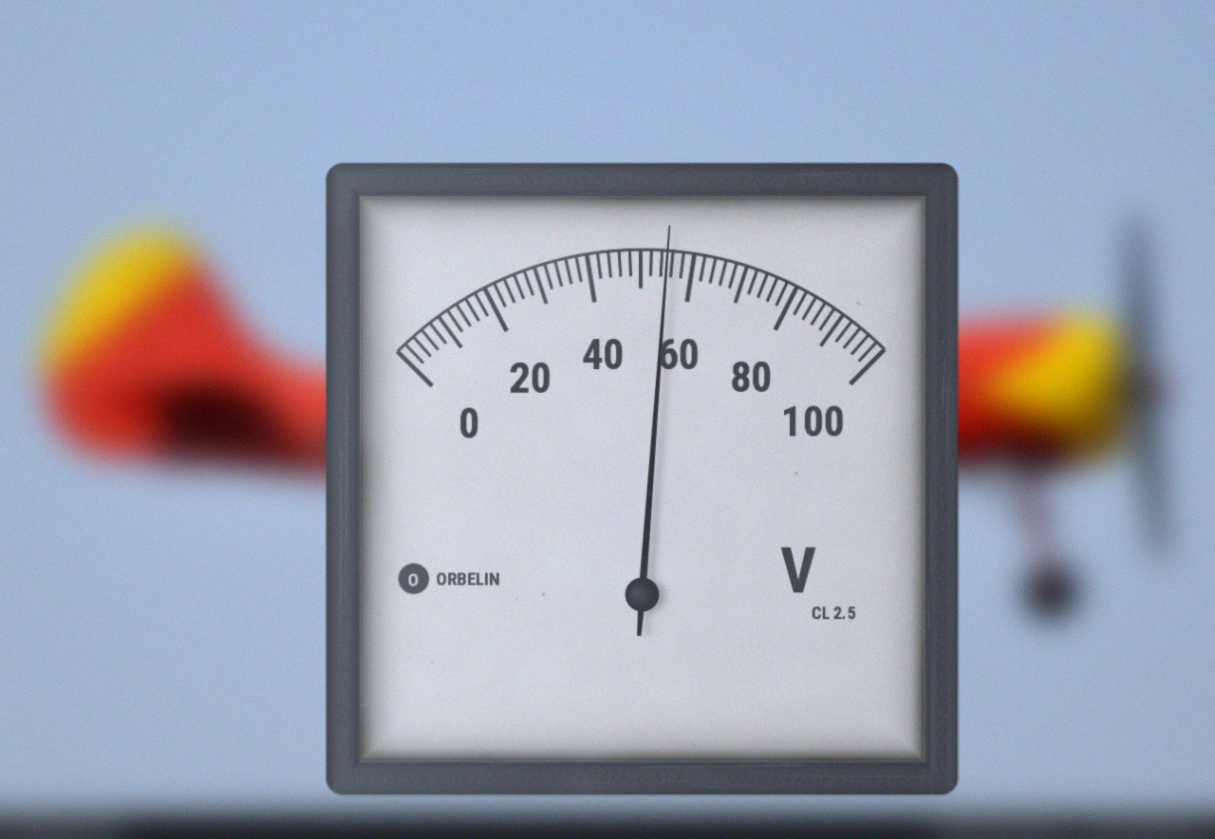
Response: 55
